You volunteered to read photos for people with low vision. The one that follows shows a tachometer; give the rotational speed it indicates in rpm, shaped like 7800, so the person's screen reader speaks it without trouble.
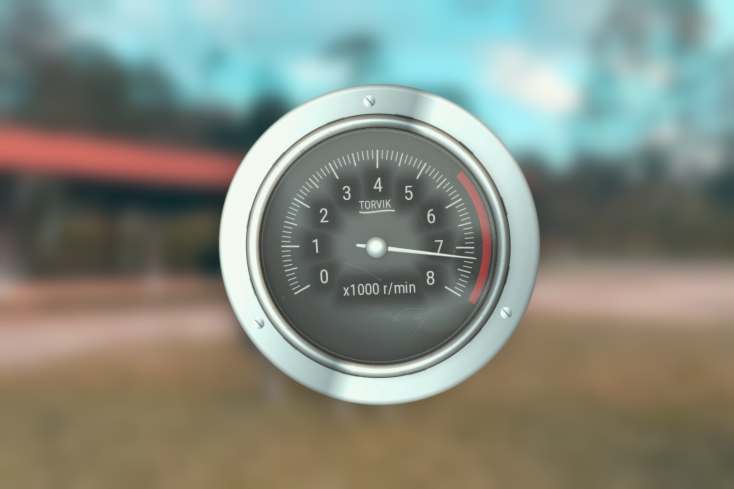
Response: 7200
